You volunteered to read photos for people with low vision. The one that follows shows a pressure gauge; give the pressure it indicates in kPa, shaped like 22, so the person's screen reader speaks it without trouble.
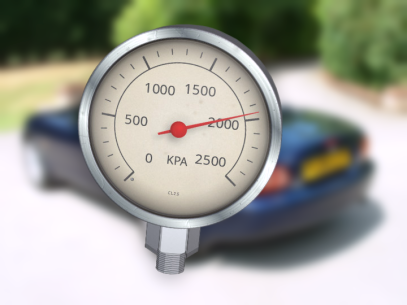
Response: 1950
